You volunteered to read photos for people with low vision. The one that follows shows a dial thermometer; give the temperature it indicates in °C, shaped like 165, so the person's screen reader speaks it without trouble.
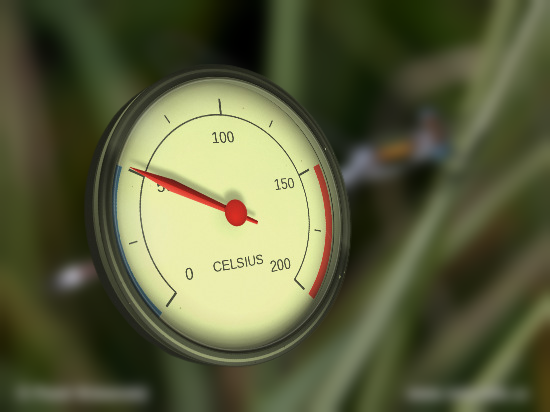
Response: 50
